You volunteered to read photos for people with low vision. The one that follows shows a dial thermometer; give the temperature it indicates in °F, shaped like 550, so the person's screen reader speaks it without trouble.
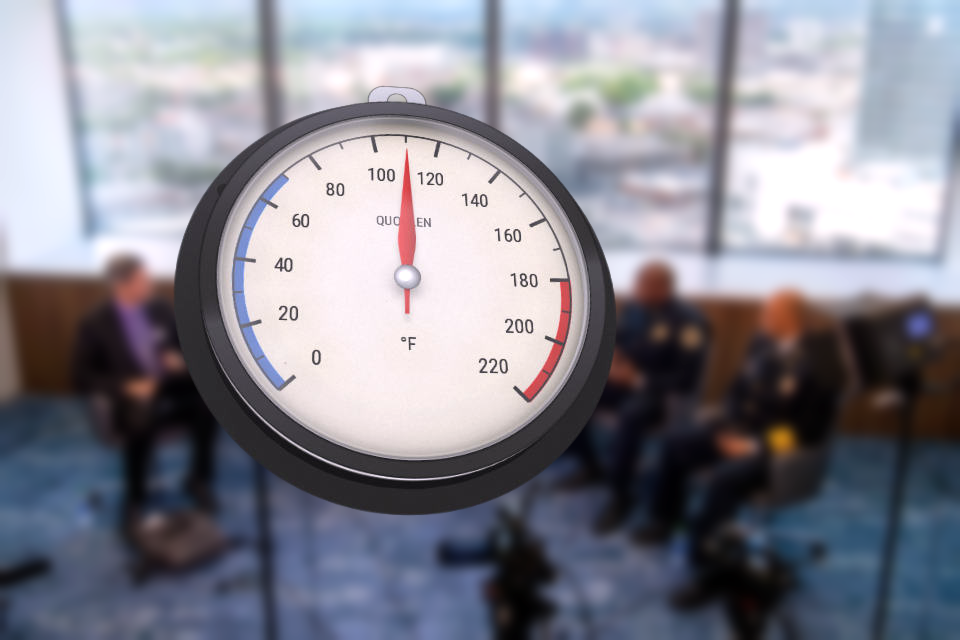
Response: 110
